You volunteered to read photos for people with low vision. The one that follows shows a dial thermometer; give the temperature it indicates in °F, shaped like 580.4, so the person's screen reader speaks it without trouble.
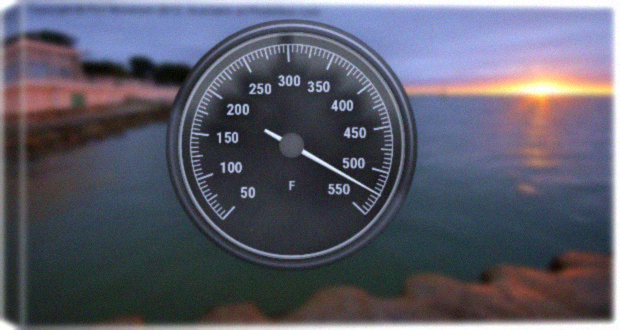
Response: 525
